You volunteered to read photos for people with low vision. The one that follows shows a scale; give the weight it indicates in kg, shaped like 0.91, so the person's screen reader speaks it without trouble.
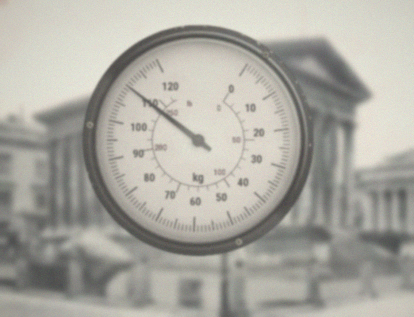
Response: 110
